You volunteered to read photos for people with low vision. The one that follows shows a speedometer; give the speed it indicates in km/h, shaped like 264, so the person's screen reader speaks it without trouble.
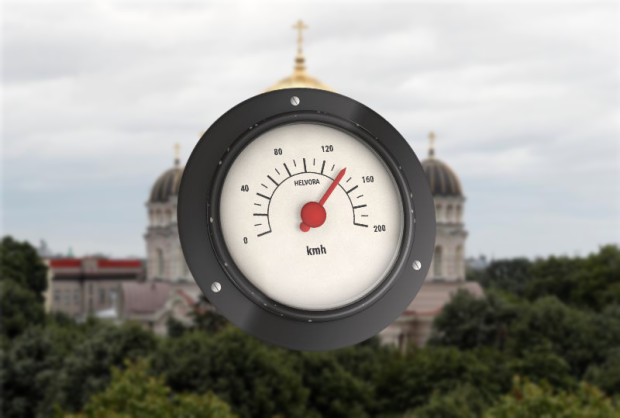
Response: 140
